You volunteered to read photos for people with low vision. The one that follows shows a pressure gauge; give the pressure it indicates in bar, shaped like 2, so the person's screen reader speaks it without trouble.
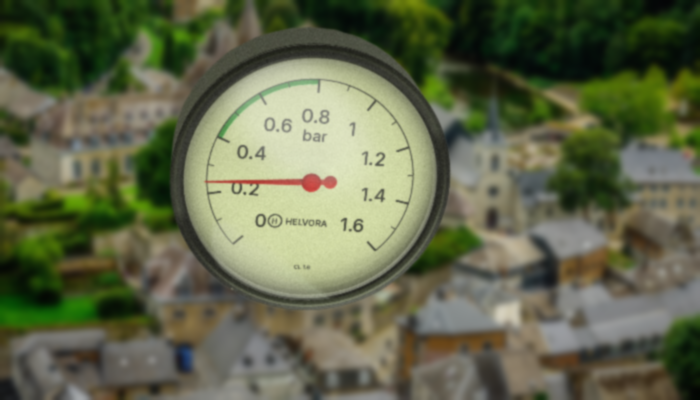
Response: 0.25
